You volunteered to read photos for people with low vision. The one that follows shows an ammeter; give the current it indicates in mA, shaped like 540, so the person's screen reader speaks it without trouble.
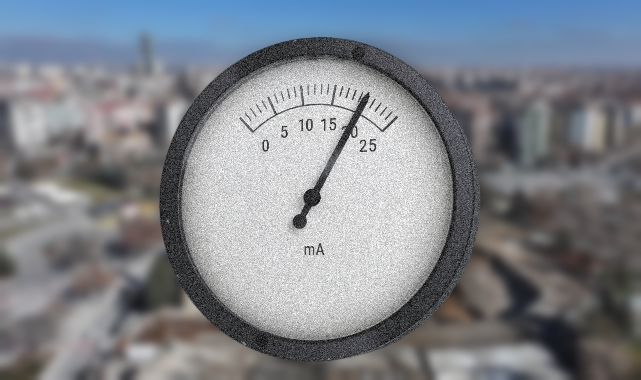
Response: 20
